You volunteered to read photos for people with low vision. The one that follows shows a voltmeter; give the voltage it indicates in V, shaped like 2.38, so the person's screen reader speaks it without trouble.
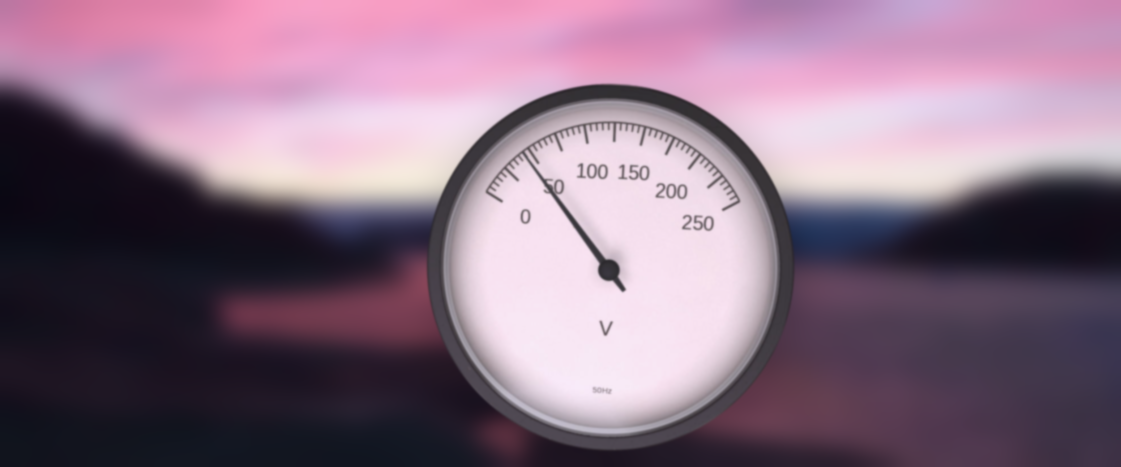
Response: 45
